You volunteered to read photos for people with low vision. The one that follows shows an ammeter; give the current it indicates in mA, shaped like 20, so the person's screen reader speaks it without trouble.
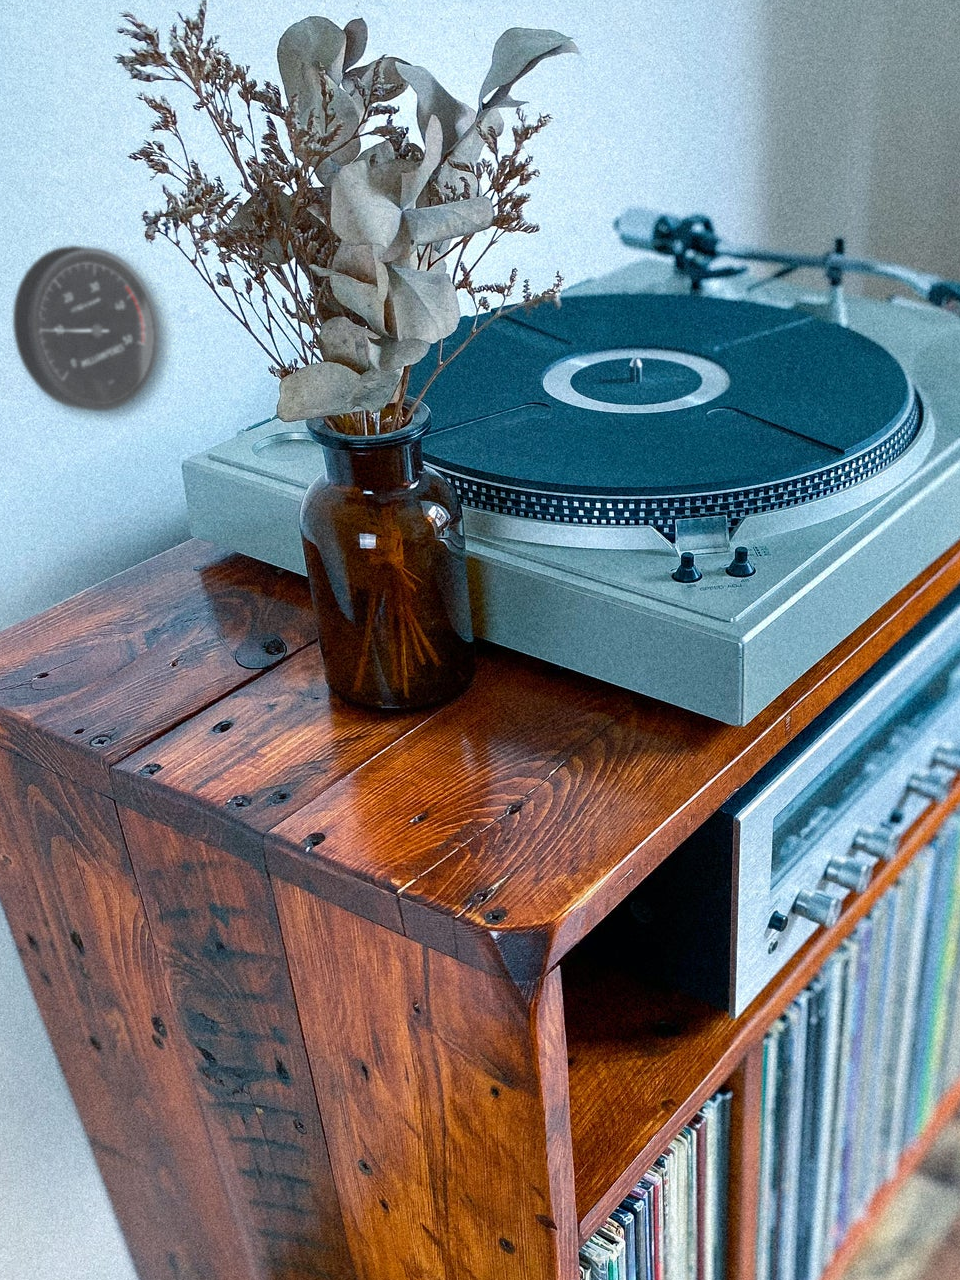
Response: 10
